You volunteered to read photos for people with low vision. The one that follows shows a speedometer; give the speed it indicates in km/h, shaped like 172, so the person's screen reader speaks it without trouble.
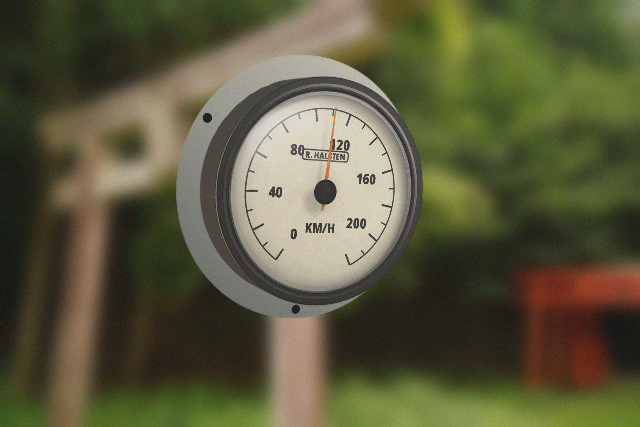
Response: 110
